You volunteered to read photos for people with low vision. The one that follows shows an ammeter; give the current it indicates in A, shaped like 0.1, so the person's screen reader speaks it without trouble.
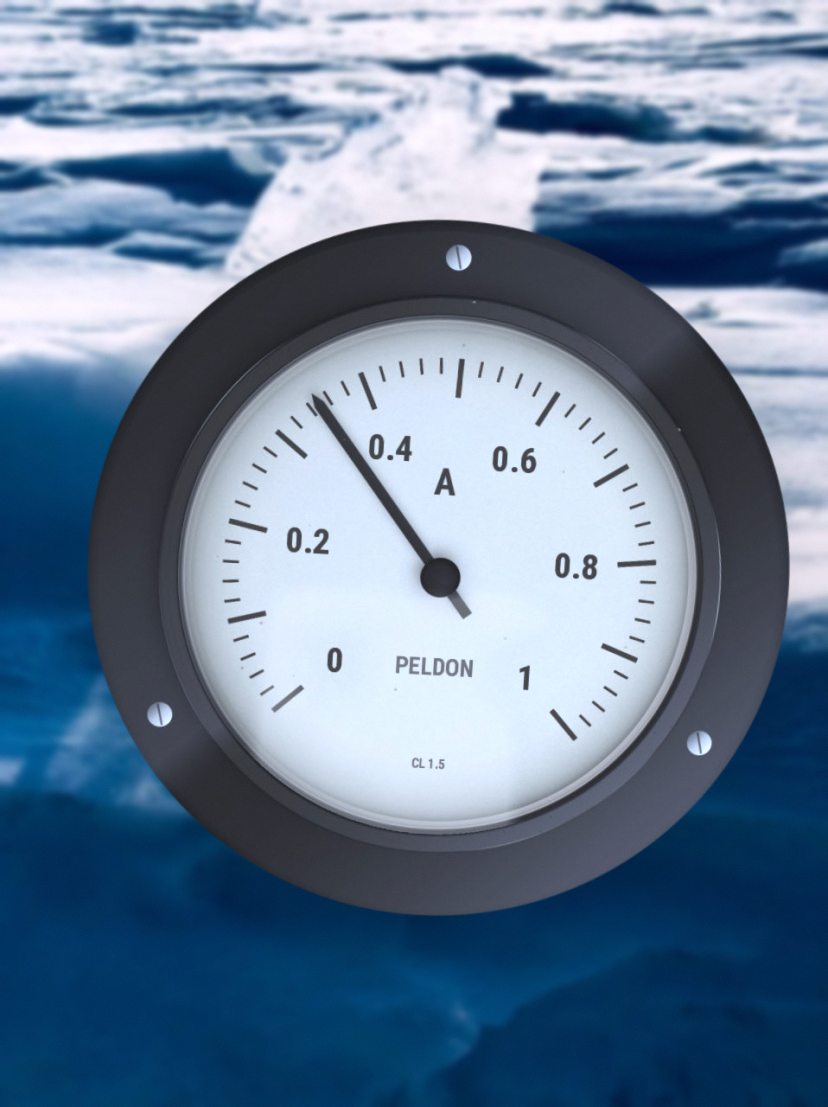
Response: 0.35
